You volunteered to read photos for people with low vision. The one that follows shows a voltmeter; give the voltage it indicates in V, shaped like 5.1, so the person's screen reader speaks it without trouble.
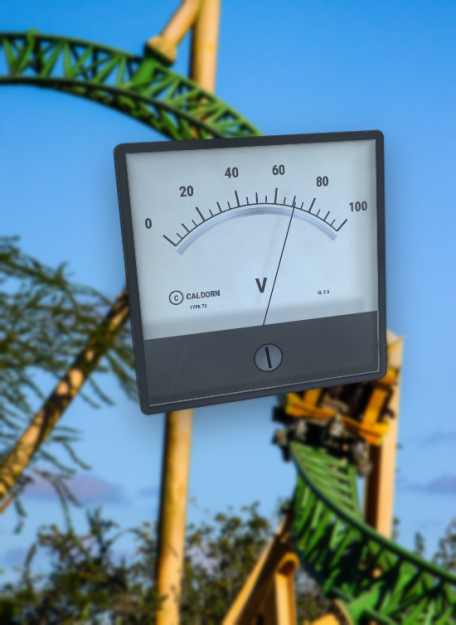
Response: 70
